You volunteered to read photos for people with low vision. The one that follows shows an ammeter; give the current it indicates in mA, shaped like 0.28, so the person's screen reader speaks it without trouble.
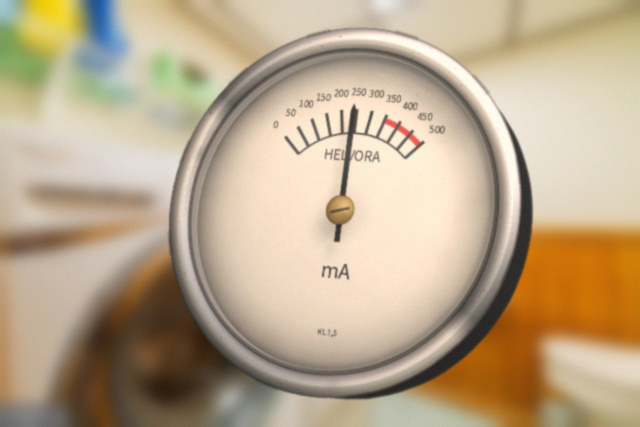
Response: 250
